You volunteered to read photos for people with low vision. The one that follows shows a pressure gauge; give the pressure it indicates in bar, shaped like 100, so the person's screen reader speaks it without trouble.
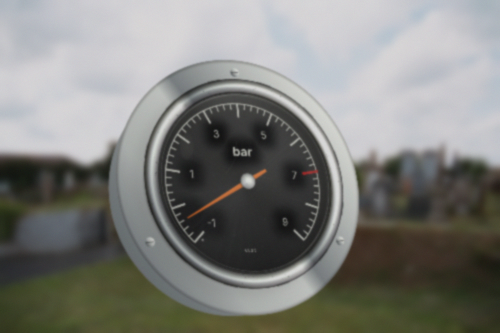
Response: -0.4
